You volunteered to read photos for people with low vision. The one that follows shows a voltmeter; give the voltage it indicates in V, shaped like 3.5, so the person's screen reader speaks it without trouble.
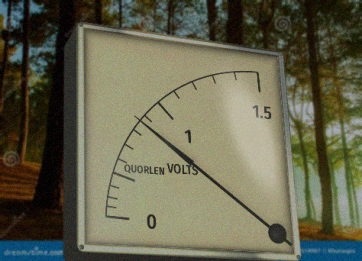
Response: 0.85
